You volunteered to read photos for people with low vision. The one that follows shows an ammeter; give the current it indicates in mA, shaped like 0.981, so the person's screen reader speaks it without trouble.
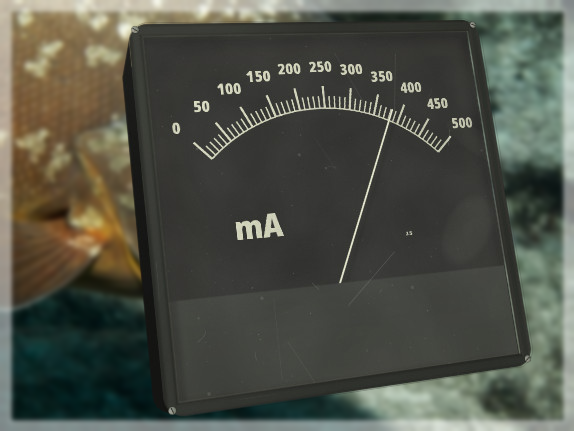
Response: 380
